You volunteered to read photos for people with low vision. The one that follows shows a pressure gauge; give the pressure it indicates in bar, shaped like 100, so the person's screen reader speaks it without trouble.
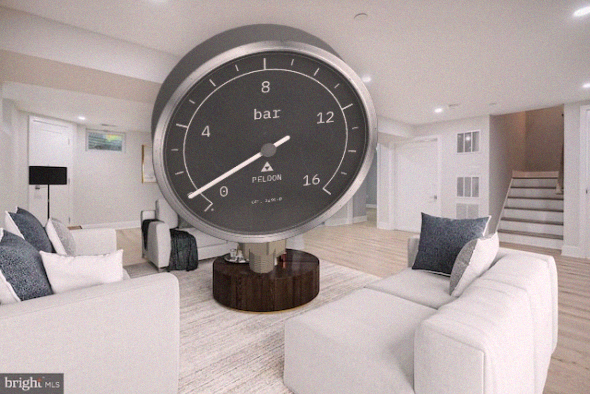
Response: 1
